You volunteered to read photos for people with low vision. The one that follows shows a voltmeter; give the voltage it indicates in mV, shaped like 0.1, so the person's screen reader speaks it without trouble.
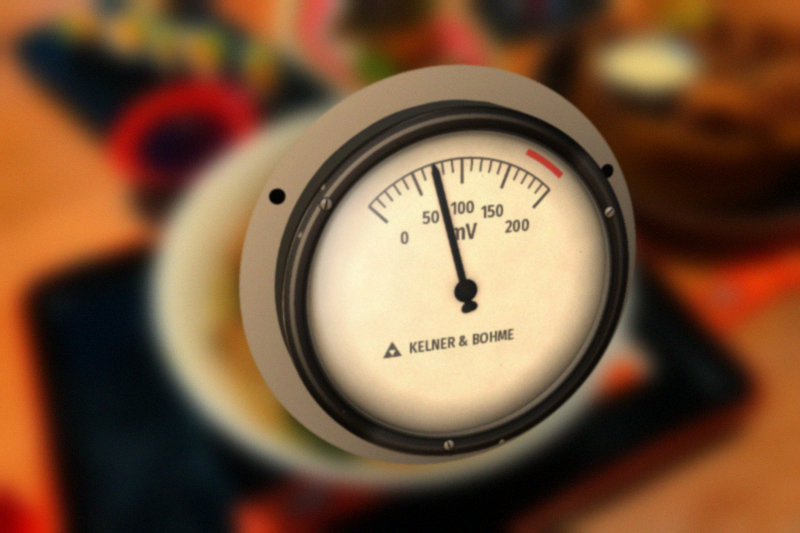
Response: 70
